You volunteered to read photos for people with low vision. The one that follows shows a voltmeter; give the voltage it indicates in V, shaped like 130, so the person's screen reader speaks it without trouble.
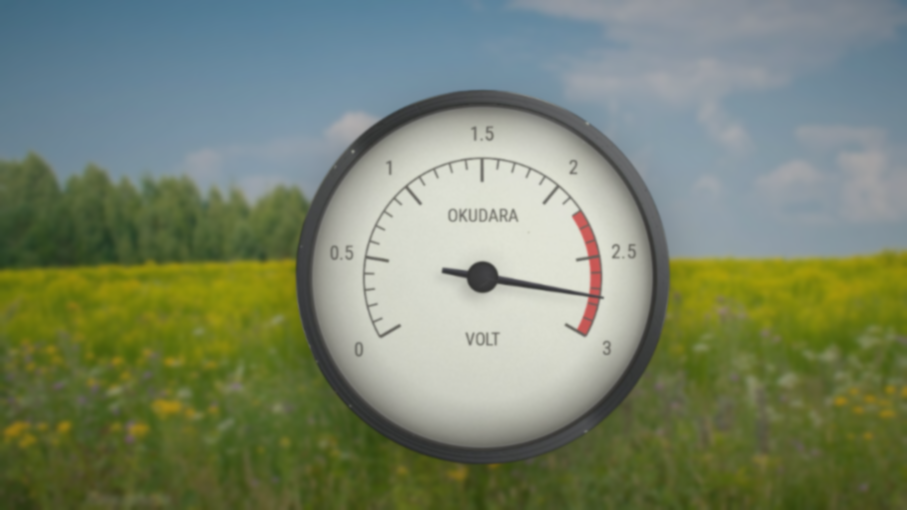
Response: 2.75
